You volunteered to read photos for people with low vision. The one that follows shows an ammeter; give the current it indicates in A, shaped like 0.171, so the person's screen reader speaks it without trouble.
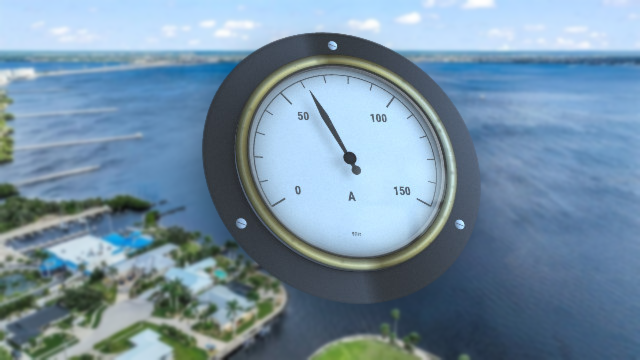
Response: 60
